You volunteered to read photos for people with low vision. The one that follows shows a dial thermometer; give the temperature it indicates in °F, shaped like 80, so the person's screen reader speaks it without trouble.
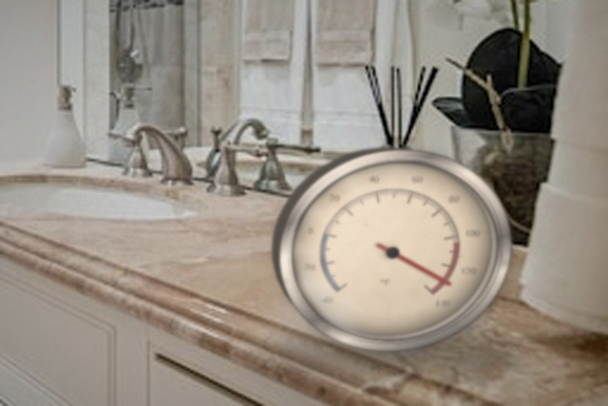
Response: 130
